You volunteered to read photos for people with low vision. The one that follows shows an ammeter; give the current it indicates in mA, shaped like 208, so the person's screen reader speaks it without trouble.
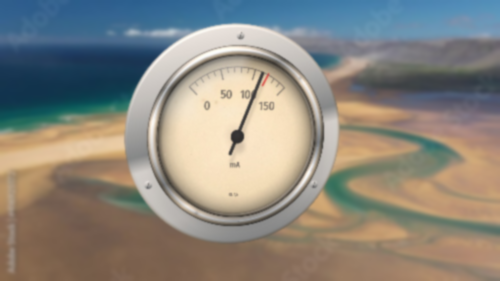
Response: 110
